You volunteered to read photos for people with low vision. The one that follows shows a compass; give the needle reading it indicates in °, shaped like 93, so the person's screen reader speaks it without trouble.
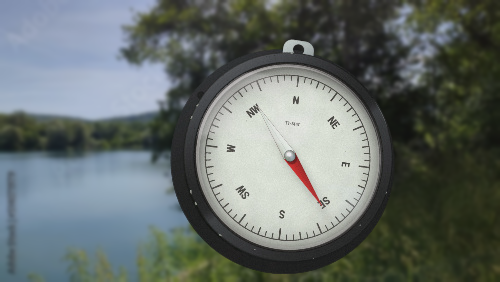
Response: 140
